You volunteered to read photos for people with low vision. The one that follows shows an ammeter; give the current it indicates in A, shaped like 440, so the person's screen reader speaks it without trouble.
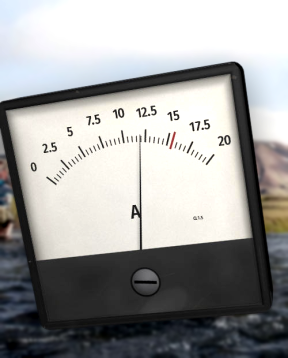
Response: 12
